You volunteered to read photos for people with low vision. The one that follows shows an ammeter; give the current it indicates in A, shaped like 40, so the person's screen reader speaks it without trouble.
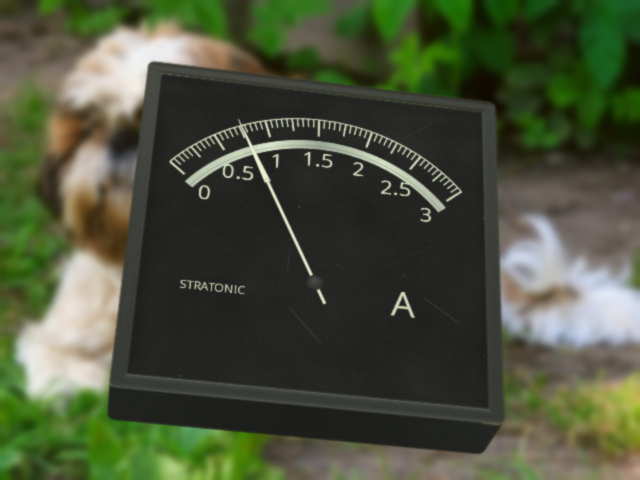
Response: 0.75
